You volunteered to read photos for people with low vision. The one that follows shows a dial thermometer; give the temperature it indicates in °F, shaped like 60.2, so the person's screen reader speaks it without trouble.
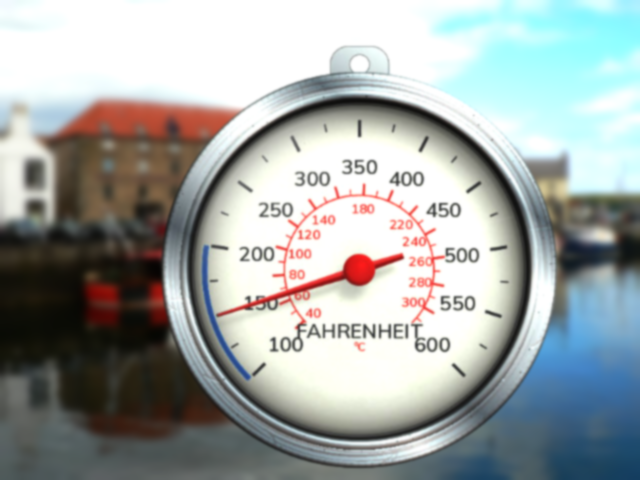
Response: 150
